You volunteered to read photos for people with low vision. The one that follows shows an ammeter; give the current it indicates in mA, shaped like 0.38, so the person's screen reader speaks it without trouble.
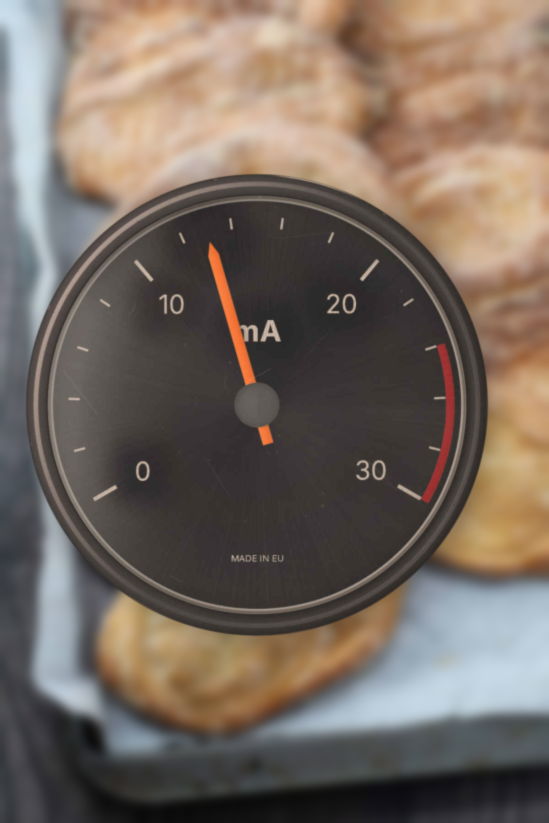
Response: 13
